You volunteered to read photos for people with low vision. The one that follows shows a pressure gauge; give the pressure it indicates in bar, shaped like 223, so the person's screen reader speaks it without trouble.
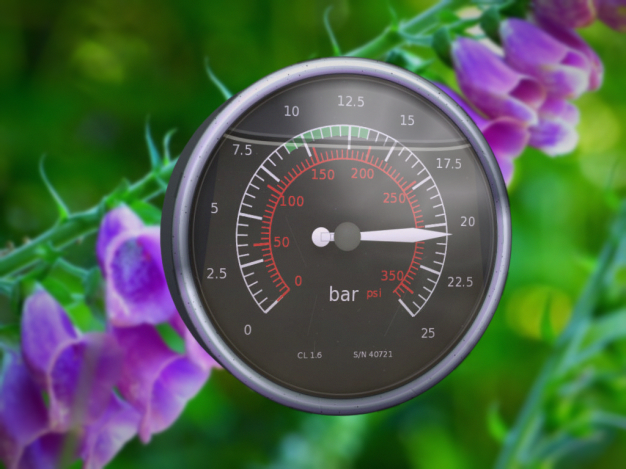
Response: 20.5
